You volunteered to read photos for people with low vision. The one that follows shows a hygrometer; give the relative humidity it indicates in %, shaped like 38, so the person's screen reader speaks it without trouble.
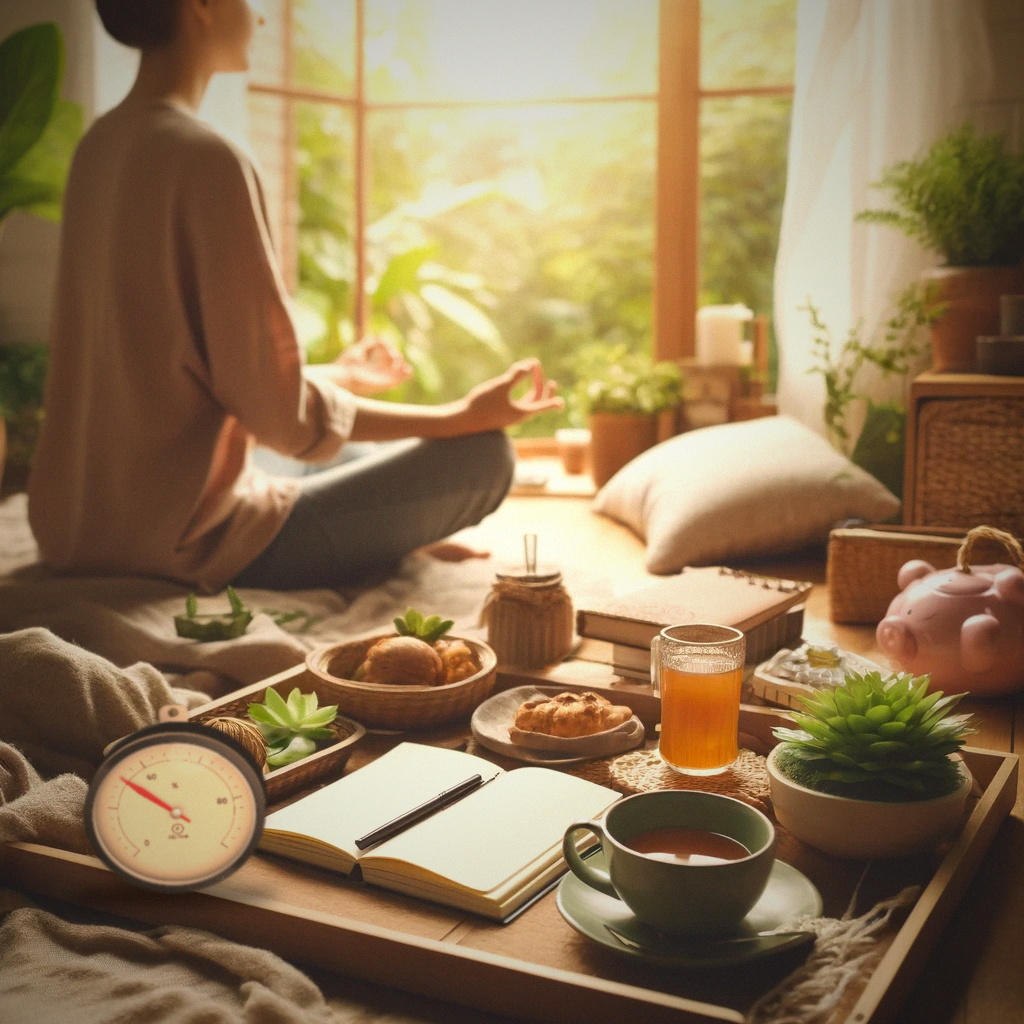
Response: 32
